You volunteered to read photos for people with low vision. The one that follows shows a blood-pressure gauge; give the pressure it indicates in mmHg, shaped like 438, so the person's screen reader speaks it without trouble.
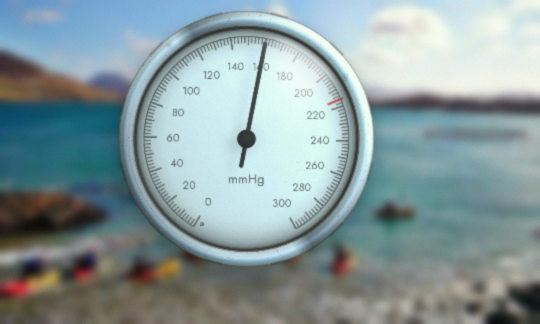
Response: 160
